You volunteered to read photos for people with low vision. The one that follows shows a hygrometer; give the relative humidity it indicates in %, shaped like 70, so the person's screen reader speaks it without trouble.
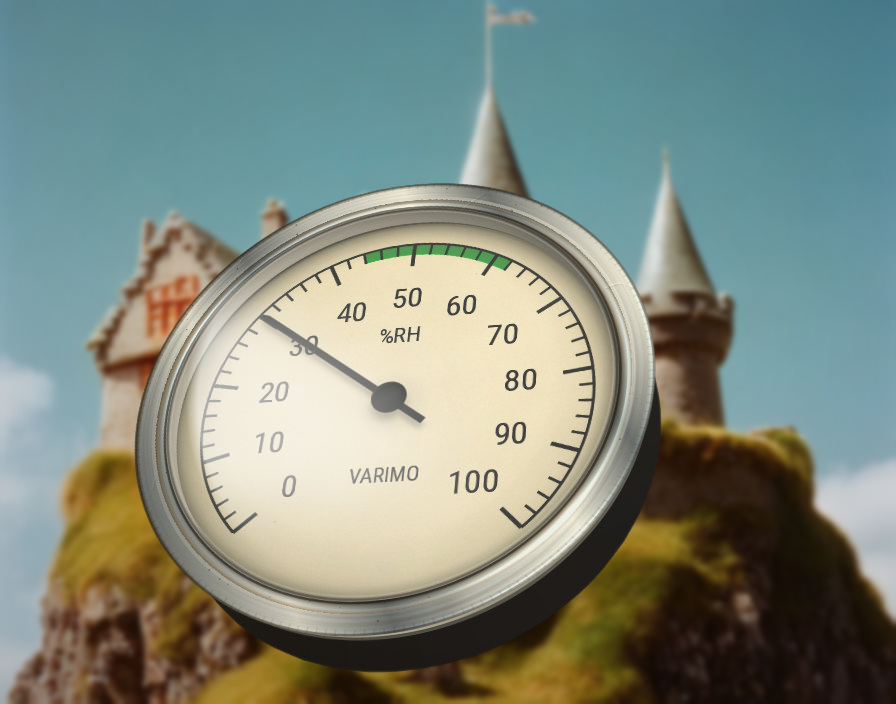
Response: 30
